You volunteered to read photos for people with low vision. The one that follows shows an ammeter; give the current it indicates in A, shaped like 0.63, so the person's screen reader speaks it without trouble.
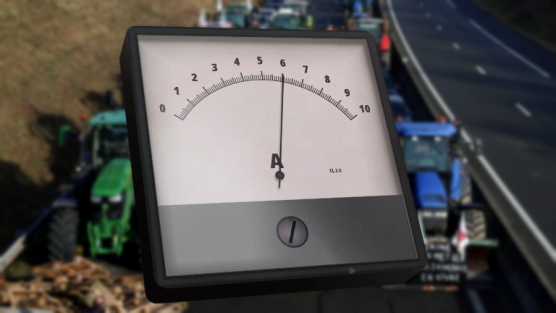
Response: 6
